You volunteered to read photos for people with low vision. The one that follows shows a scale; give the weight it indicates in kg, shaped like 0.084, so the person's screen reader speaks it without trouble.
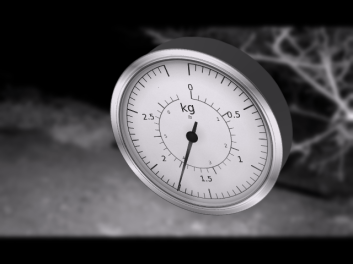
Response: 1.75
